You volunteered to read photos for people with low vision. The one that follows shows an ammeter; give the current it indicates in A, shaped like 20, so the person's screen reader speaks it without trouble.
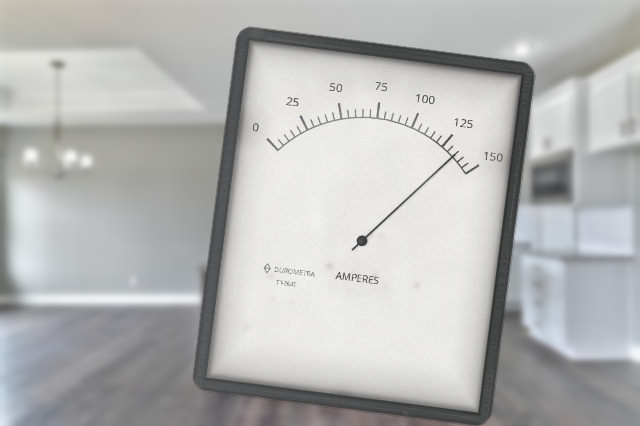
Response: 135
